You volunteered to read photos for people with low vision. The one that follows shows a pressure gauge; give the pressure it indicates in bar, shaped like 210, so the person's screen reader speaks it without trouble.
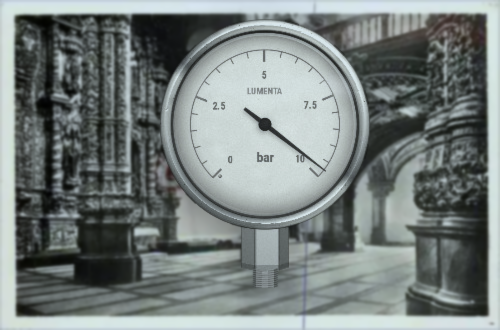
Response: 9.75
